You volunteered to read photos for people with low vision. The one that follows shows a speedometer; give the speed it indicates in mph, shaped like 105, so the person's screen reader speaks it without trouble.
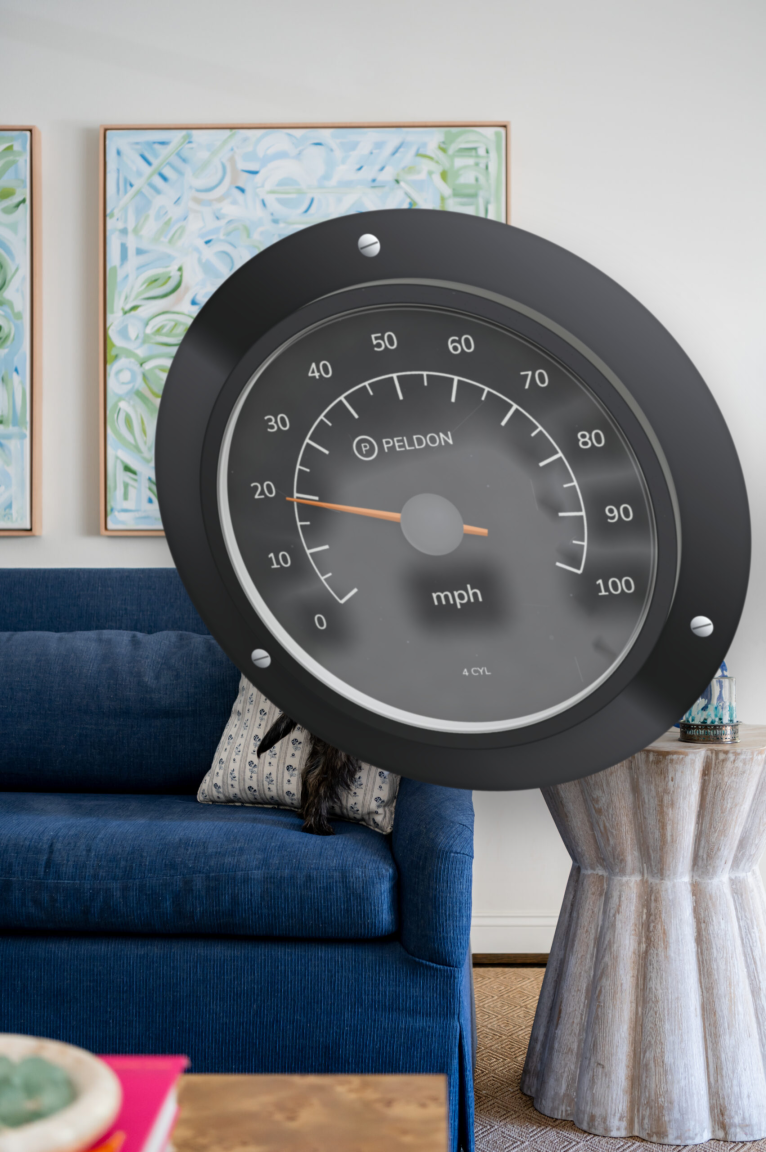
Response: 20
